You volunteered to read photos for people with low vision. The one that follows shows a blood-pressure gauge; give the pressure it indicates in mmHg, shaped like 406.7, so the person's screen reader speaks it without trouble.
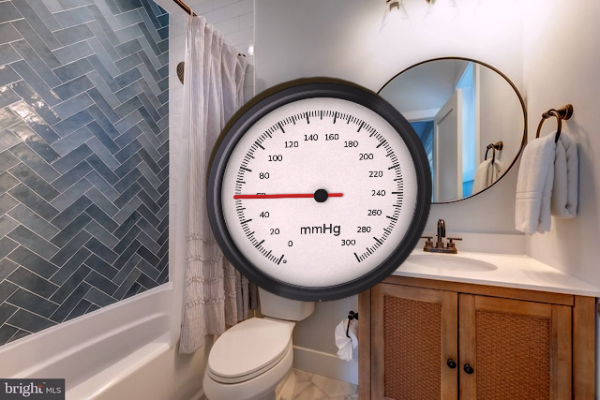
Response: 60
